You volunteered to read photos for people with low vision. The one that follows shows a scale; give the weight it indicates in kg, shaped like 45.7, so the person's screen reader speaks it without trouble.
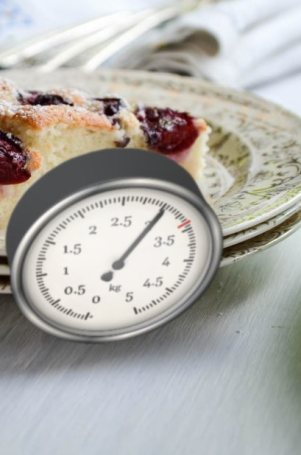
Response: 3
